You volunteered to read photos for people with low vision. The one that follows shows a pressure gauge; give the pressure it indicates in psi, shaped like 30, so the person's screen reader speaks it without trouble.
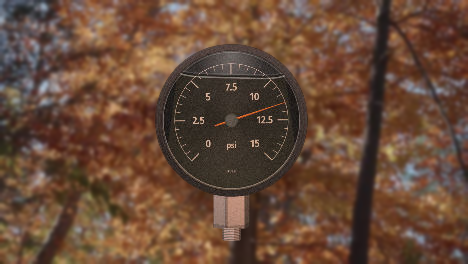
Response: 11.5
